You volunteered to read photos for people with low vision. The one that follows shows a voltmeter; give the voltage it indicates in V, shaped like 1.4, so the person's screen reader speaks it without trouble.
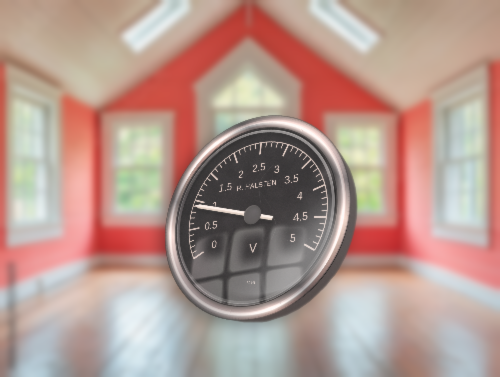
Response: 0.9
